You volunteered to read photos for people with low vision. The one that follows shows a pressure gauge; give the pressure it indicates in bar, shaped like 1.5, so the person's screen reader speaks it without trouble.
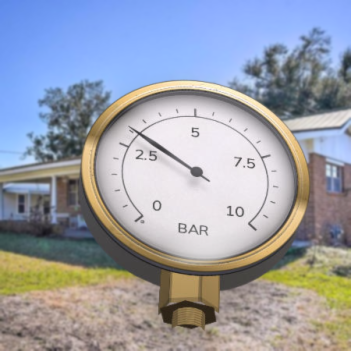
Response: 3
